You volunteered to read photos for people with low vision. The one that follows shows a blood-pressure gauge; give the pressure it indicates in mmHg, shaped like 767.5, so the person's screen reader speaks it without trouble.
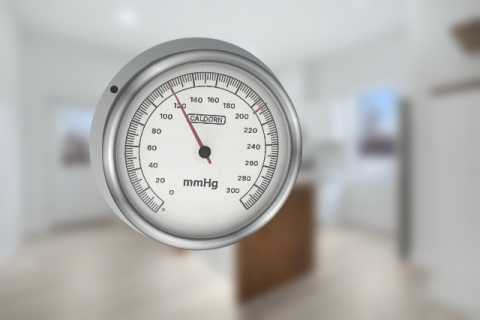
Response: 120
